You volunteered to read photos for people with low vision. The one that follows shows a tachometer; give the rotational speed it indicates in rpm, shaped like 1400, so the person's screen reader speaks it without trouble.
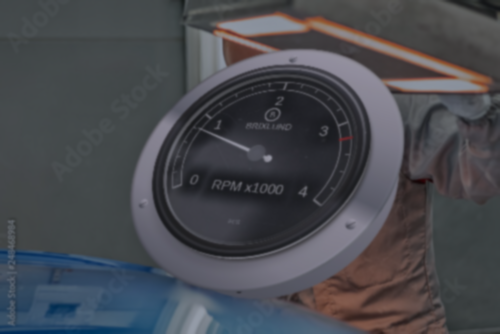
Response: 800
